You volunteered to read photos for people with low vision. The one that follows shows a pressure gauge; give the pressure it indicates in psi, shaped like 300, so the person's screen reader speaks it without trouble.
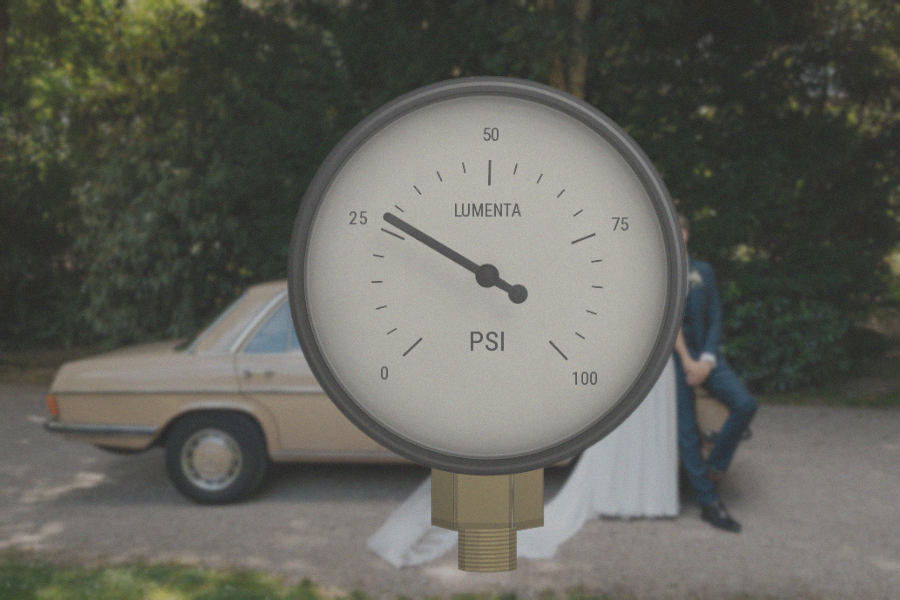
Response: 27.5
